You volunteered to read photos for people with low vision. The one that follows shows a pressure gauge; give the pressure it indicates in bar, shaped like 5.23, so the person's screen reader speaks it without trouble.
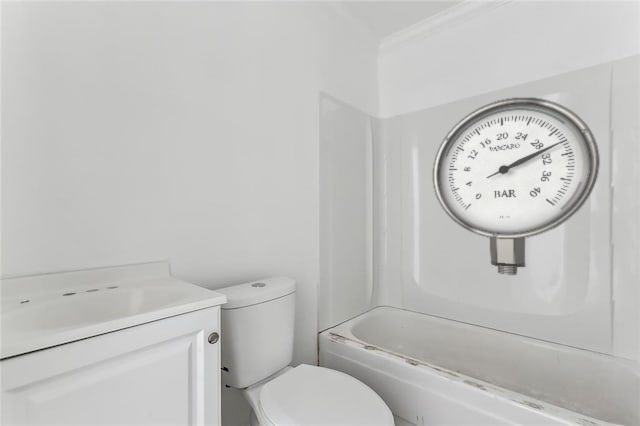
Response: 30
